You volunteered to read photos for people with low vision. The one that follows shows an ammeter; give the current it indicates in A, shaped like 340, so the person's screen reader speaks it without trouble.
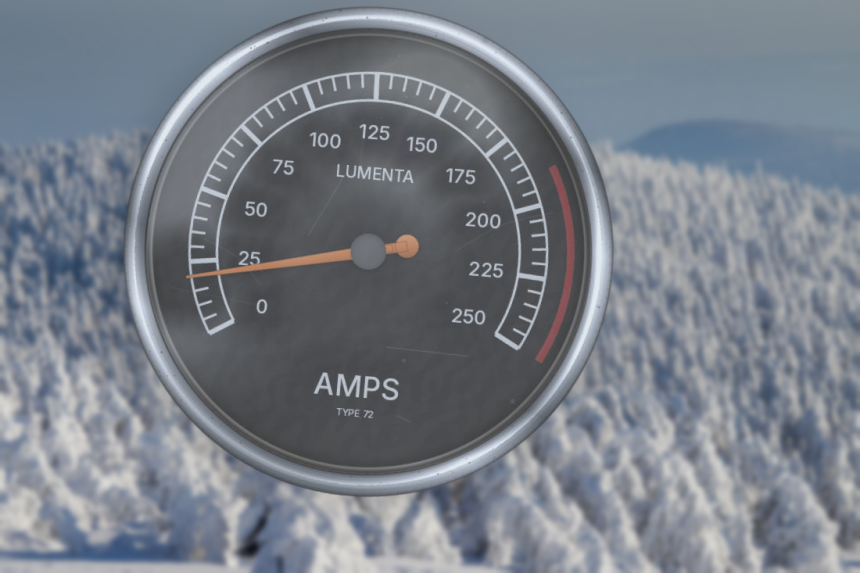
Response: 20
